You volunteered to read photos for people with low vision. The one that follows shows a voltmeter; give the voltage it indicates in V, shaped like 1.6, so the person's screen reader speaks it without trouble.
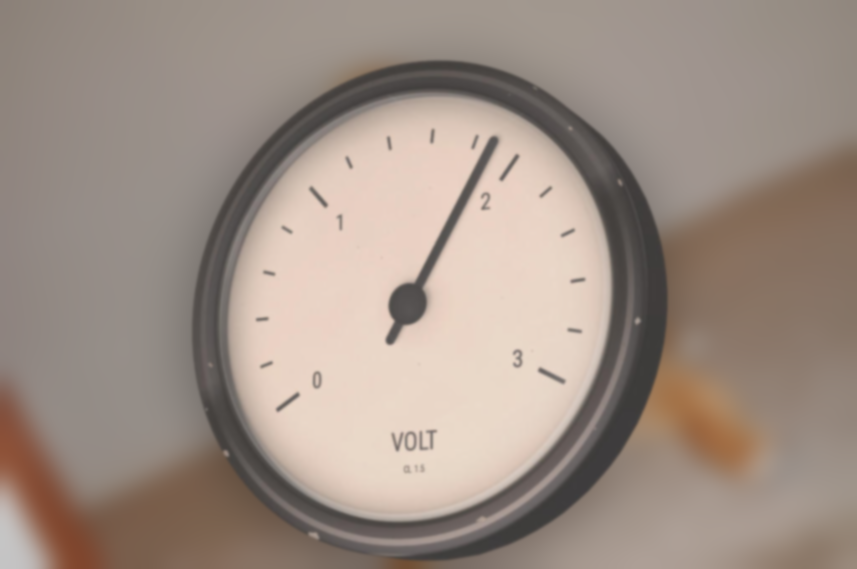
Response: 1.9
